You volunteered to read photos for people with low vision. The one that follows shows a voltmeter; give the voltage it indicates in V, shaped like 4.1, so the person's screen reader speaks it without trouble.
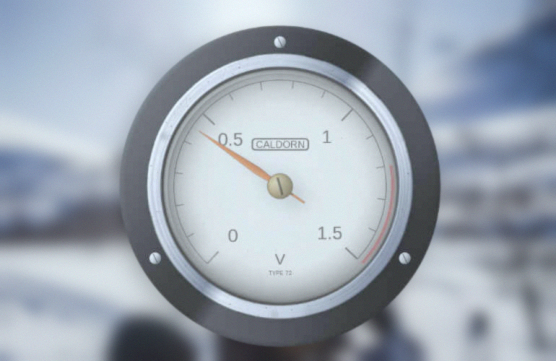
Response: 0.45
